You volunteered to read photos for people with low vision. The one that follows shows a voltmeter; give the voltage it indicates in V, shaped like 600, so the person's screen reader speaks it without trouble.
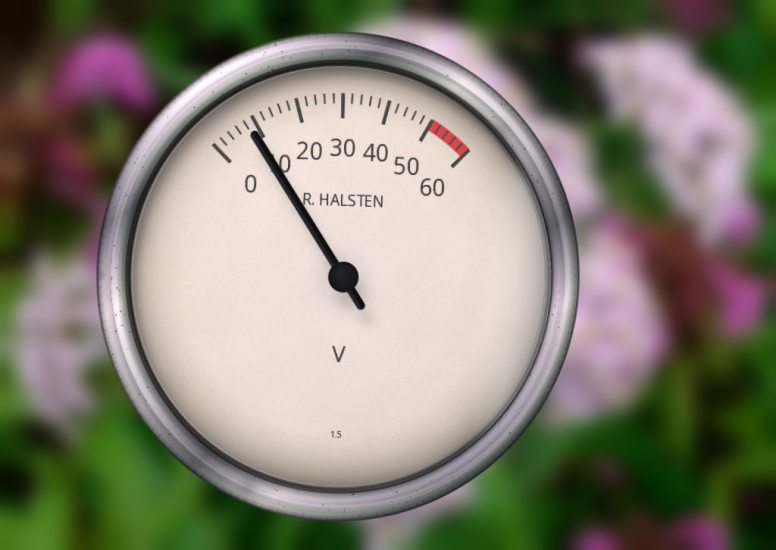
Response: 8
